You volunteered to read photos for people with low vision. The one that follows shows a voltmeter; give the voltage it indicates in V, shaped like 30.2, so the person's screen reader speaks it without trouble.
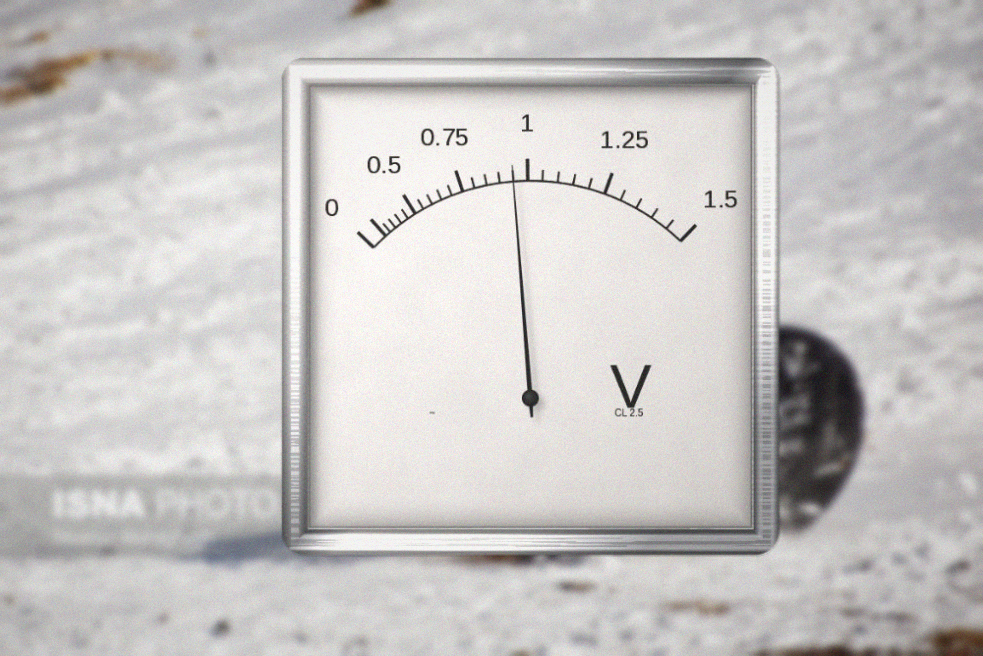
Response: 0.95
